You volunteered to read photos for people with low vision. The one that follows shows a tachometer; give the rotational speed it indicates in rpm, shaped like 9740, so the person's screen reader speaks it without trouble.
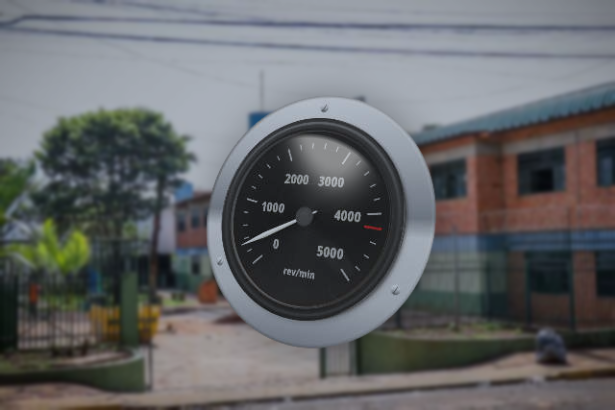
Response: 300
